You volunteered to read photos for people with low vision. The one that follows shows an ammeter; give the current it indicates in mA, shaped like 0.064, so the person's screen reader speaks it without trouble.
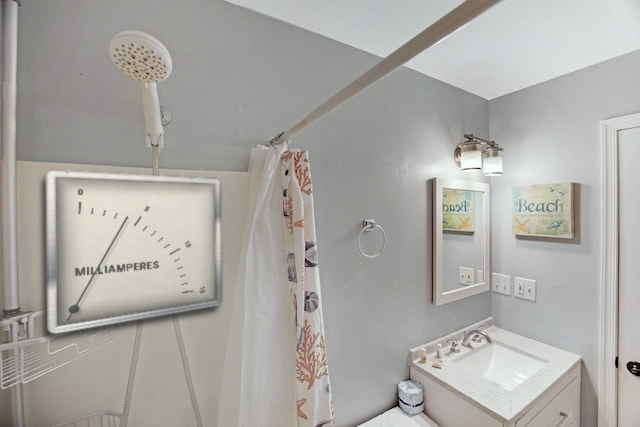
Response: 4
